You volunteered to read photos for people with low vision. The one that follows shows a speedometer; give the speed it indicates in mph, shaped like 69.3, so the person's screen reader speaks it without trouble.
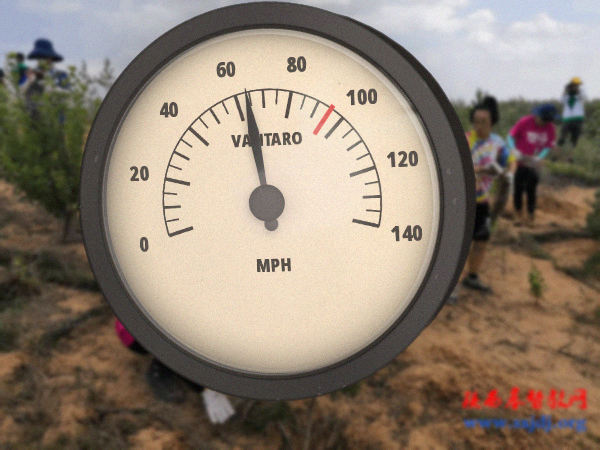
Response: 65
